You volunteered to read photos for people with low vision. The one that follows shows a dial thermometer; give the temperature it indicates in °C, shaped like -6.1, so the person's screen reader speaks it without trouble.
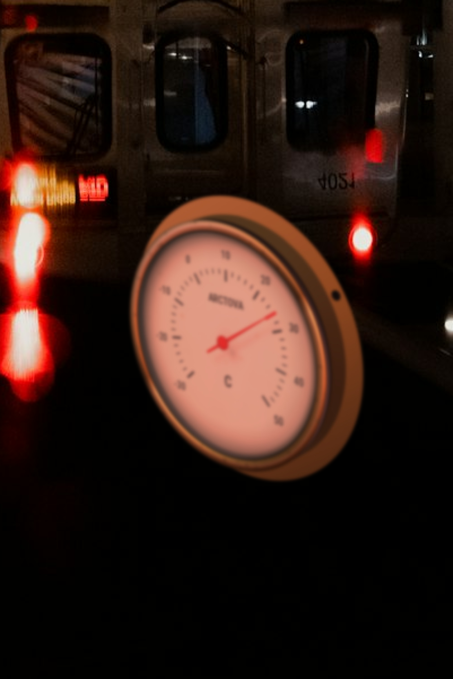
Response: 26
